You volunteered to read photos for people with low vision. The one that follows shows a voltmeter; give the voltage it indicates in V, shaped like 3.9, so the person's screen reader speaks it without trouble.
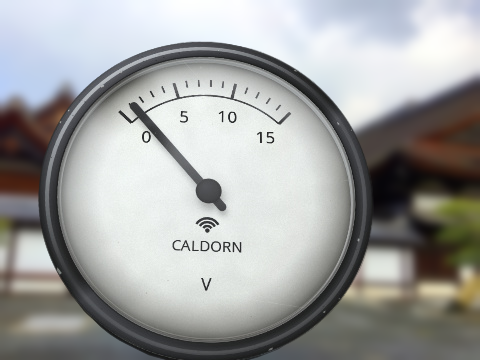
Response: 1
